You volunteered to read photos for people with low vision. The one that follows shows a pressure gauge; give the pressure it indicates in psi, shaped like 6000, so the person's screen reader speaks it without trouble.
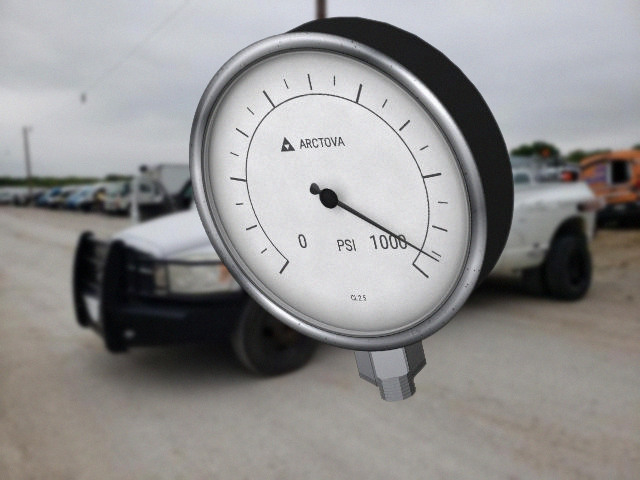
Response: 950
